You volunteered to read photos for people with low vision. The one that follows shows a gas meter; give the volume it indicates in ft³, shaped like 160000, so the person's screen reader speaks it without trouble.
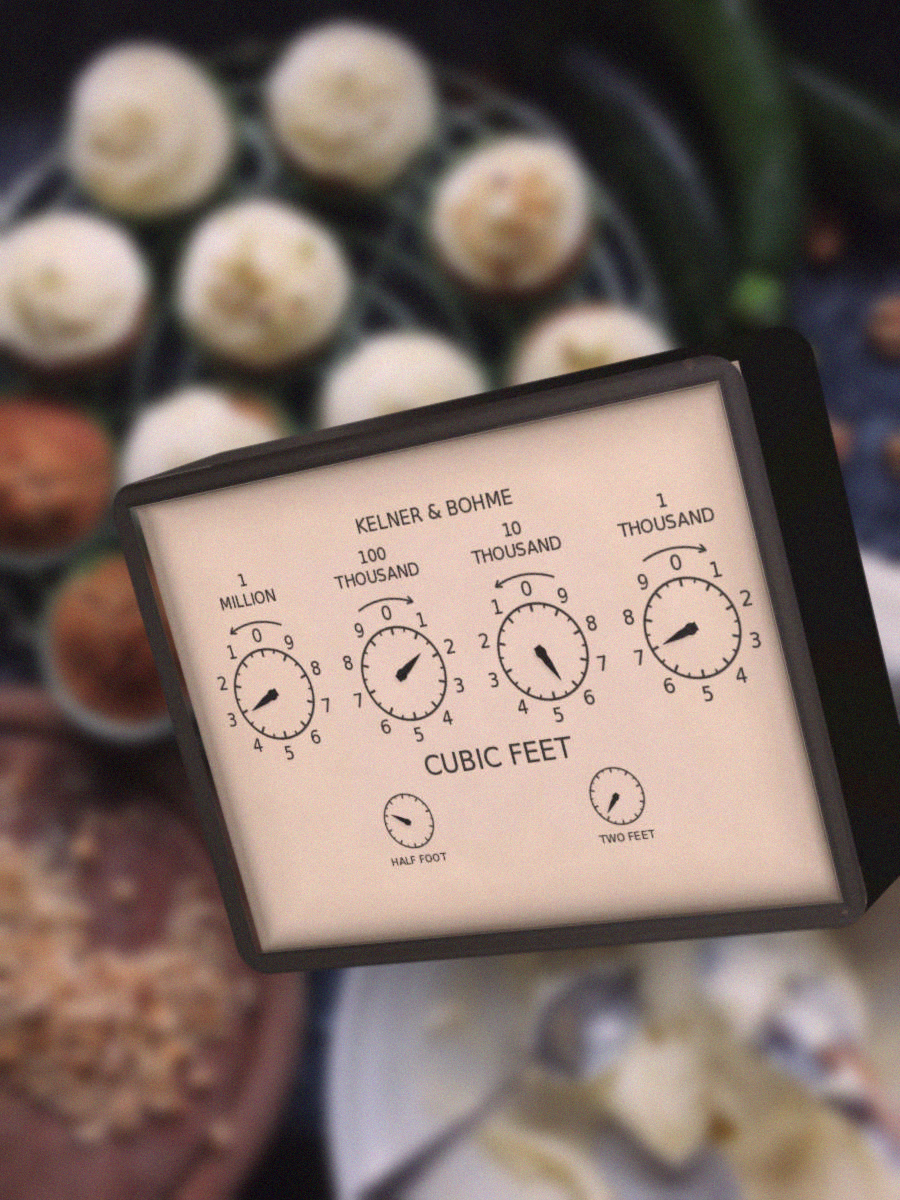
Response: 315700
